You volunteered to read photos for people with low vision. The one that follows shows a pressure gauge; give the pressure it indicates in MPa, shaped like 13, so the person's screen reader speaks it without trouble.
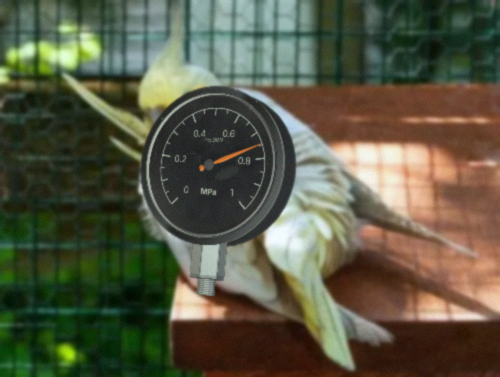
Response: 0.75
